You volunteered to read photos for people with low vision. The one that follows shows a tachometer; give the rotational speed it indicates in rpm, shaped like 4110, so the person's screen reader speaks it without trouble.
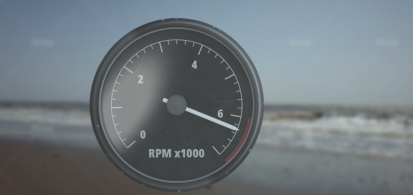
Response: 6300
